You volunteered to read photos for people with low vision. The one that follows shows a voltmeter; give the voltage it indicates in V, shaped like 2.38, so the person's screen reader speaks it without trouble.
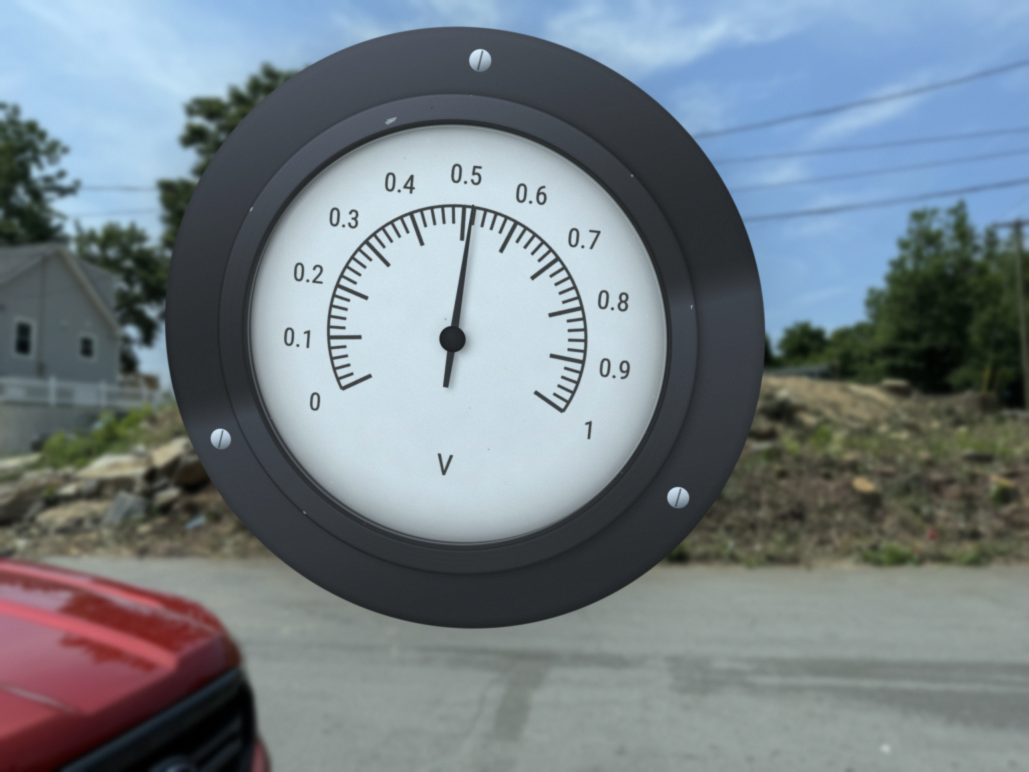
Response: 0.52
